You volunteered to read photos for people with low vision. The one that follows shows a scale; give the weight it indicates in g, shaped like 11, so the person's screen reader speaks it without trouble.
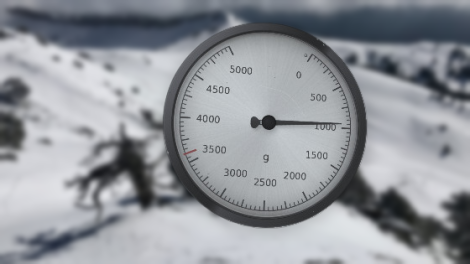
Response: 950
